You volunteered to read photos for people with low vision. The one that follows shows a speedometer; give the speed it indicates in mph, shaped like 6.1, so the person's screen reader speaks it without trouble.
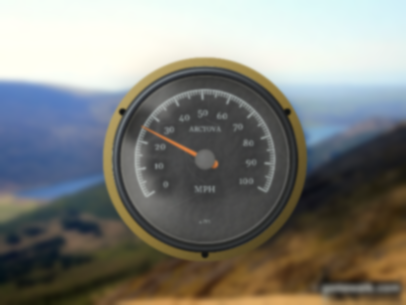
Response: 25
